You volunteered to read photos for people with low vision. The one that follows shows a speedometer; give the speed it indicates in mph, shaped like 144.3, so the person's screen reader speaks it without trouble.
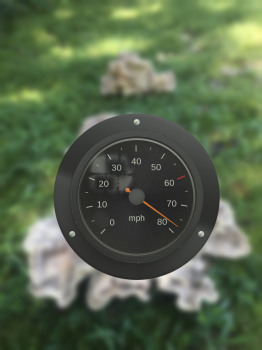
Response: 77.5
